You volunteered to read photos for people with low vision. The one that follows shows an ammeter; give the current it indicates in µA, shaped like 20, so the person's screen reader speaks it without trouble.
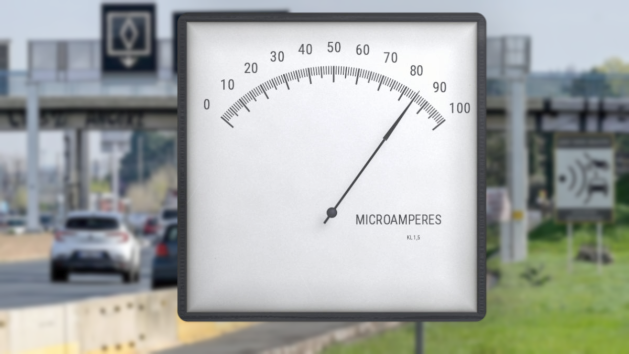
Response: 85
